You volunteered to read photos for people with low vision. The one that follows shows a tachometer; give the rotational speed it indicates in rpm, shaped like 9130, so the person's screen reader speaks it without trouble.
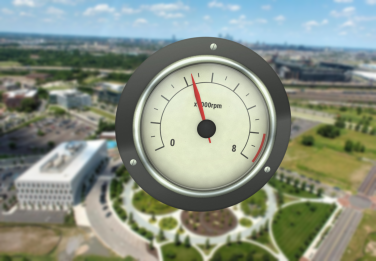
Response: 3250
